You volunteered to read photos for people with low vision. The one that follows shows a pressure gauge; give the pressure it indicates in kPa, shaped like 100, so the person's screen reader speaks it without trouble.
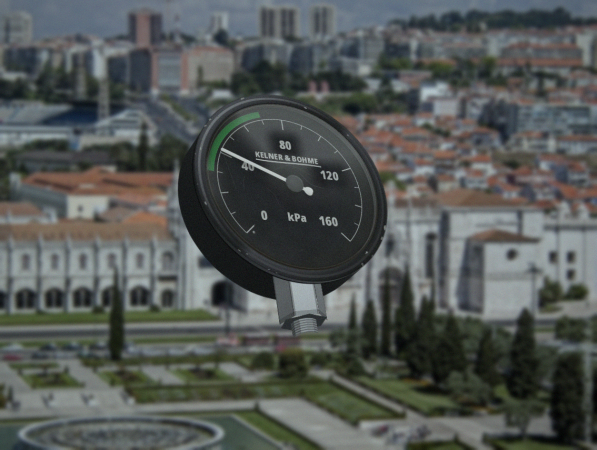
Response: 40
